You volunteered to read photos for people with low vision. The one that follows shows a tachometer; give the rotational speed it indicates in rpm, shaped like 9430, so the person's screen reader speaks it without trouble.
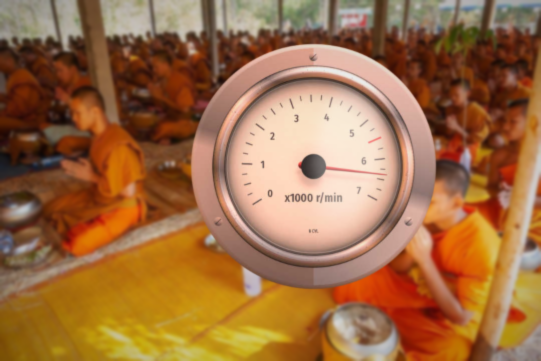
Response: 6375
